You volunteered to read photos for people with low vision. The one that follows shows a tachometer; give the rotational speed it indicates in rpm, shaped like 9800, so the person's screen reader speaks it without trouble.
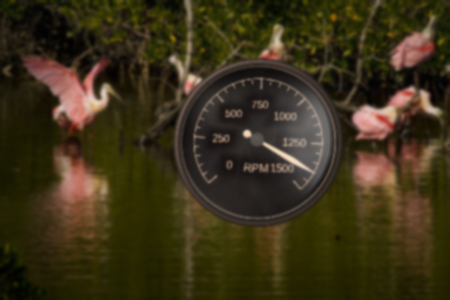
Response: 1400
